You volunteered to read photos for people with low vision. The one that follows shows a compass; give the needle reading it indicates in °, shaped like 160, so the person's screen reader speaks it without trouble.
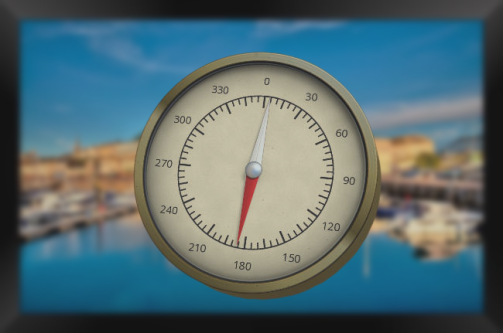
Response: 185
